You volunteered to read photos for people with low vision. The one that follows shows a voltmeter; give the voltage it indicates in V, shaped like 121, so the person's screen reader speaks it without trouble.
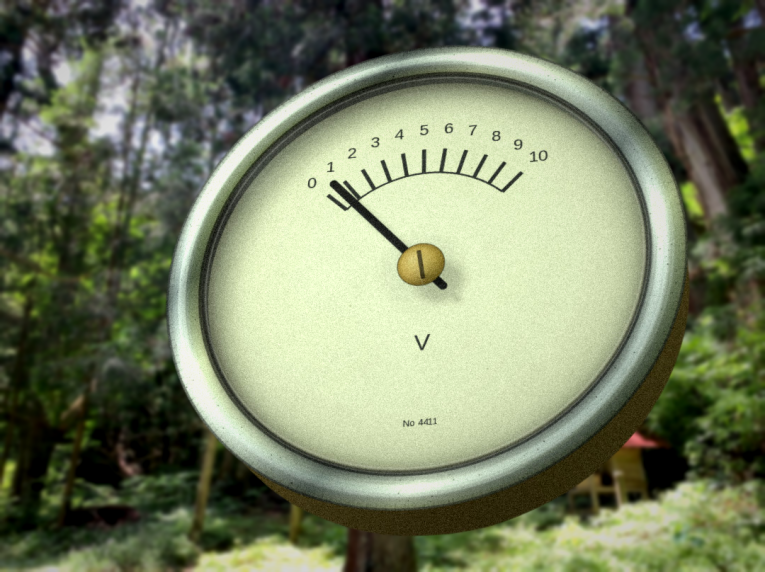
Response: 0.5
